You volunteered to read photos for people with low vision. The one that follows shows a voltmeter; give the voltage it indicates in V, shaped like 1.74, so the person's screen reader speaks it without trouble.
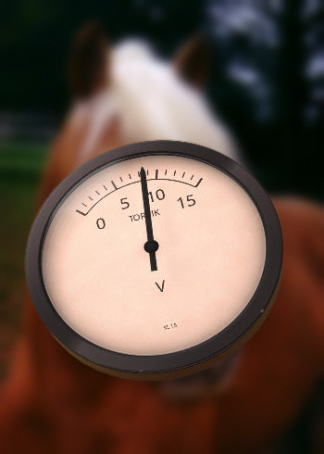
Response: 8.5
